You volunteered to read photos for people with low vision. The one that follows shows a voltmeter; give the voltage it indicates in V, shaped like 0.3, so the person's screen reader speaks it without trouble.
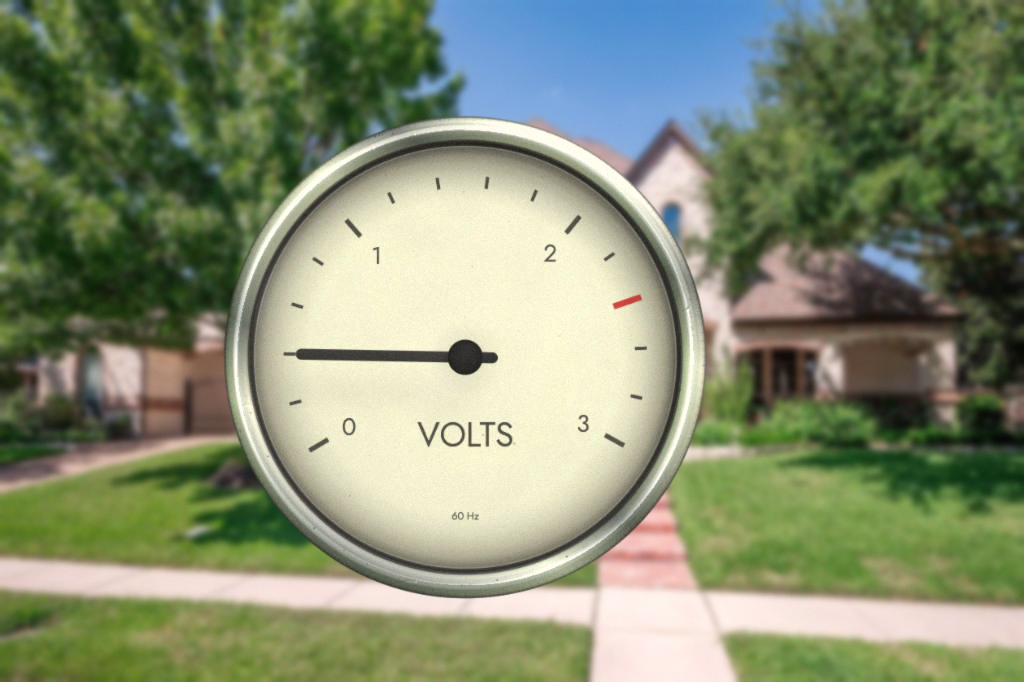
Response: 0.4
